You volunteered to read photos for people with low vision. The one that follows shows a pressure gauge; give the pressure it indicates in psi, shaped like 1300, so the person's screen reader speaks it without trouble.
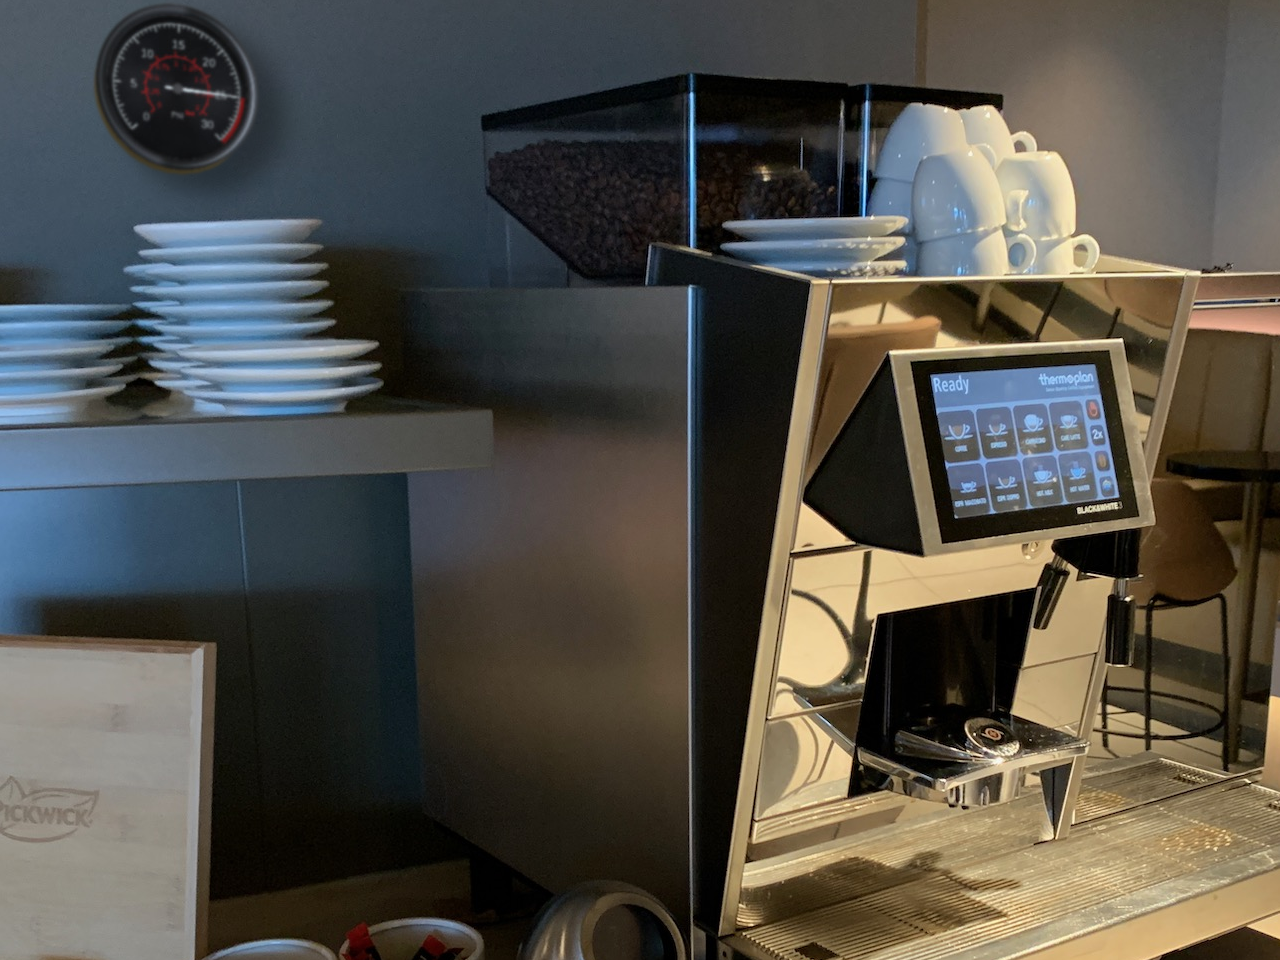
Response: 25
